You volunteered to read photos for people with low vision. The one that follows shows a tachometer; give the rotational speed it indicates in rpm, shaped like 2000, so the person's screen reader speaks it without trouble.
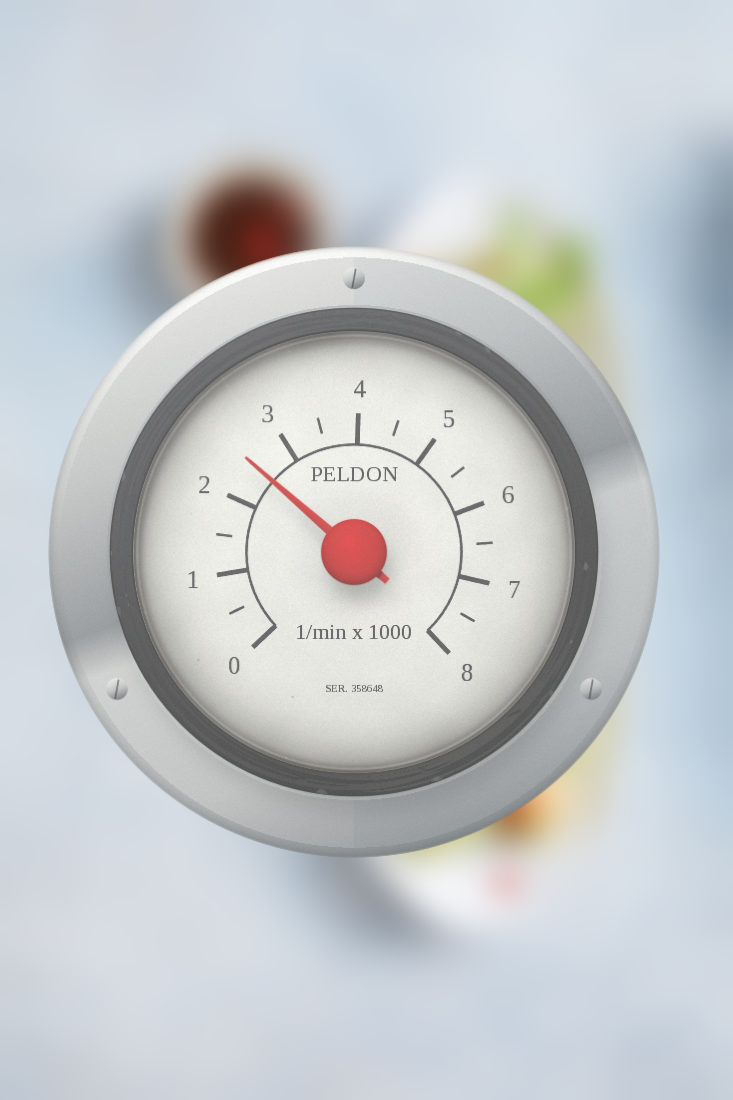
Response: 2500
